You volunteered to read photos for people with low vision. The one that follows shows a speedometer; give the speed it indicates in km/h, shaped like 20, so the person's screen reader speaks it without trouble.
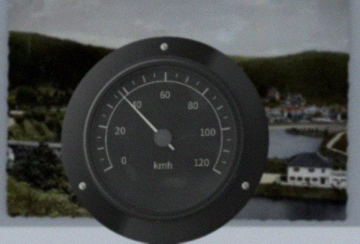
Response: 37.5
